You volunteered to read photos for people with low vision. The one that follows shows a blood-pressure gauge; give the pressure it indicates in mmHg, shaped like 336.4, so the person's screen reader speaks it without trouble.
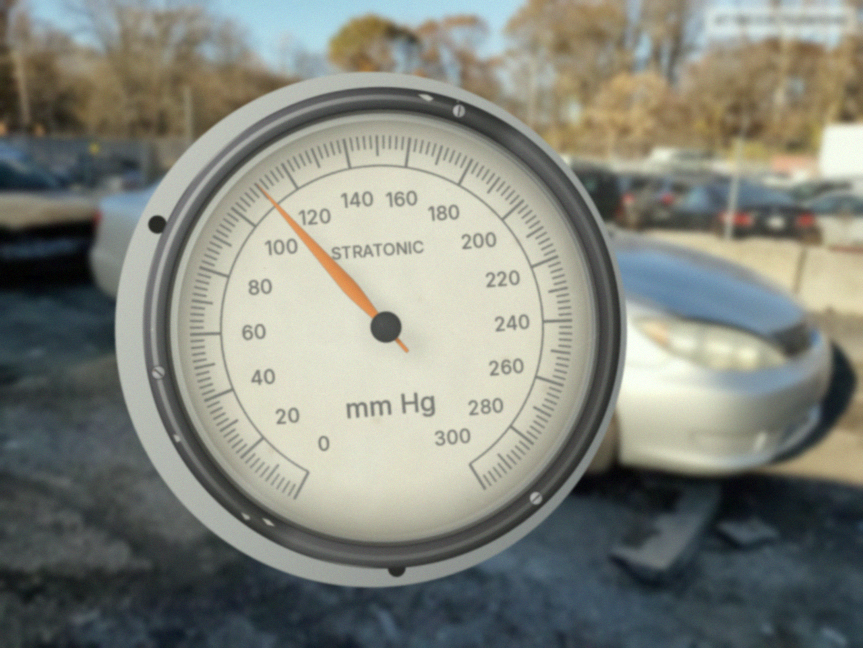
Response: 110
